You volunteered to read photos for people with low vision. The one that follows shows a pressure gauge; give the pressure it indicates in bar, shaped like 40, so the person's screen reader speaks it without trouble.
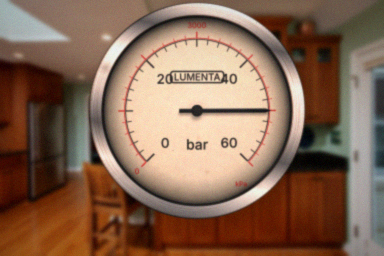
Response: 50
